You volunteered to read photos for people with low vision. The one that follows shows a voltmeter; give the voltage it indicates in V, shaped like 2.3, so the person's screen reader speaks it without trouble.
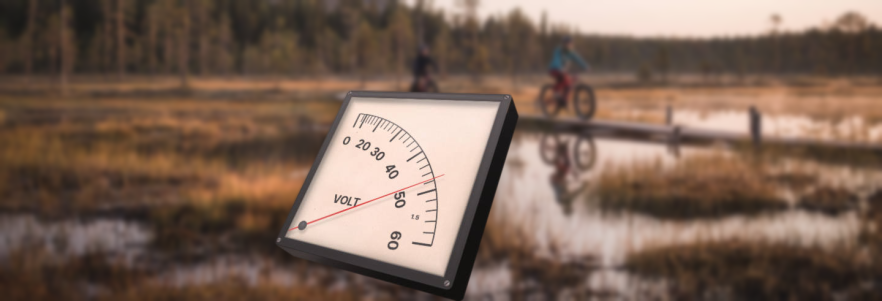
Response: 48
